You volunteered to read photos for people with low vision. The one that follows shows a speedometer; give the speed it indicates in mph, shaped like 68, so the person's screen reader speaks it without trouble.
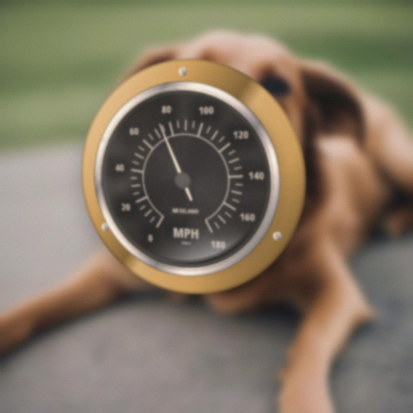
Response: 75
